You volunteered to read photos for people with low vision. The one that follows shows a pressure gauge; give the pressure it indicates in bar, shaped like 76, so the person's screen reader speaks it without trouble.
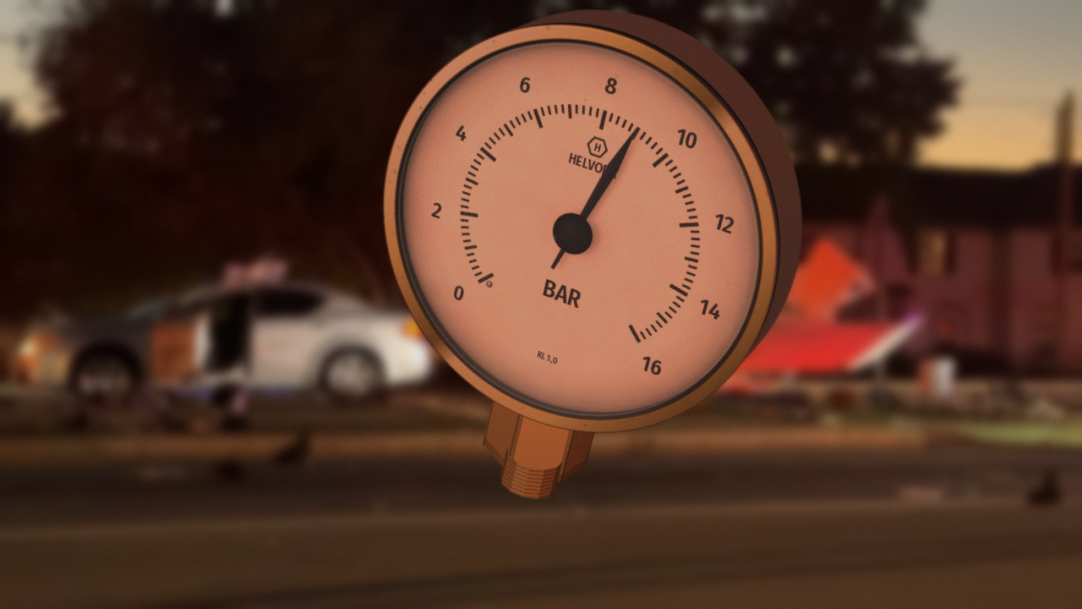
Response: 9
